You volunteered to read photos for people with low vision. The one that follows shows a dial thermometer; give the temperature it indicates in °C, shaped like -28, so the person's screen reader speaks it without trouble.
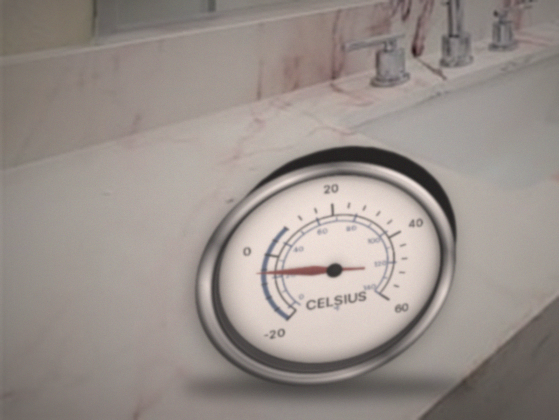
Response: -4
